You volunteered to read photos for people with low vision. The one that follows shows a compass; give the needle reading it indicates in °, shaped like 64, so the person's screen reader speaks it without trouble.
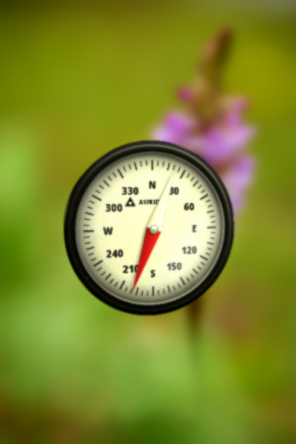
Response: 200
